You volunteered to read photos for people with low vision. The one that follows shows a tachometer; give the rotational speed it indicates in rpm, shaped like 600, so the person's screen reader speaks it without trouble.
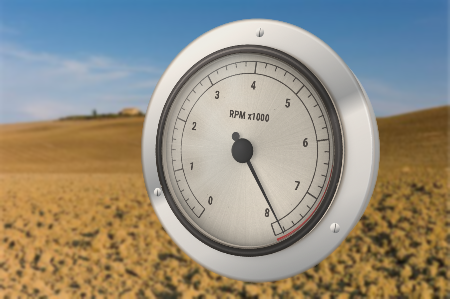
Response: 7800
